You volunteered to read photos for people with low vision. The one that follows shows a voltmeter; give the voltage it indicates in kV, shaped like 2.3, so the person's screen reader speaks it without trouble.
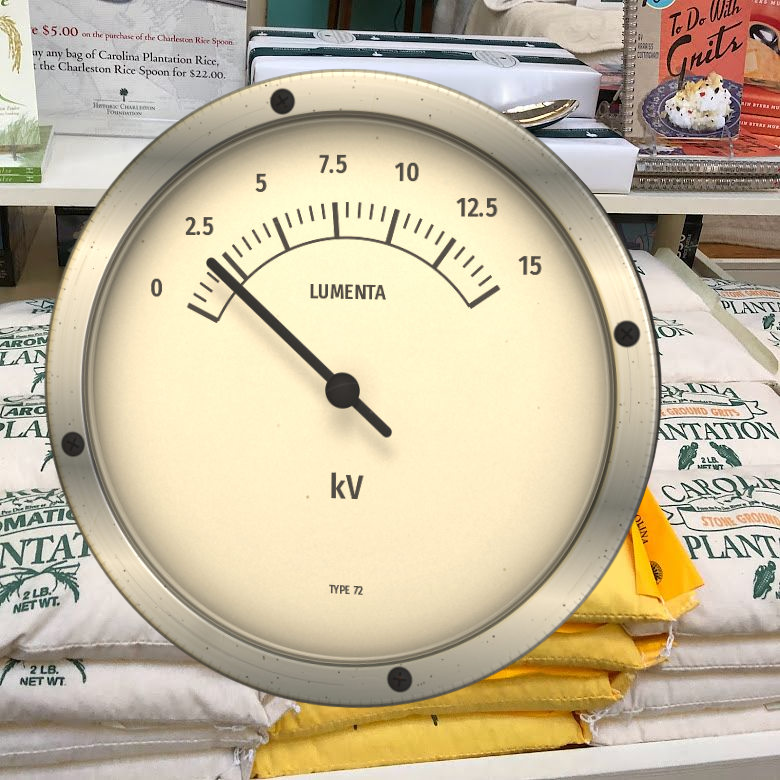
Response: 2
